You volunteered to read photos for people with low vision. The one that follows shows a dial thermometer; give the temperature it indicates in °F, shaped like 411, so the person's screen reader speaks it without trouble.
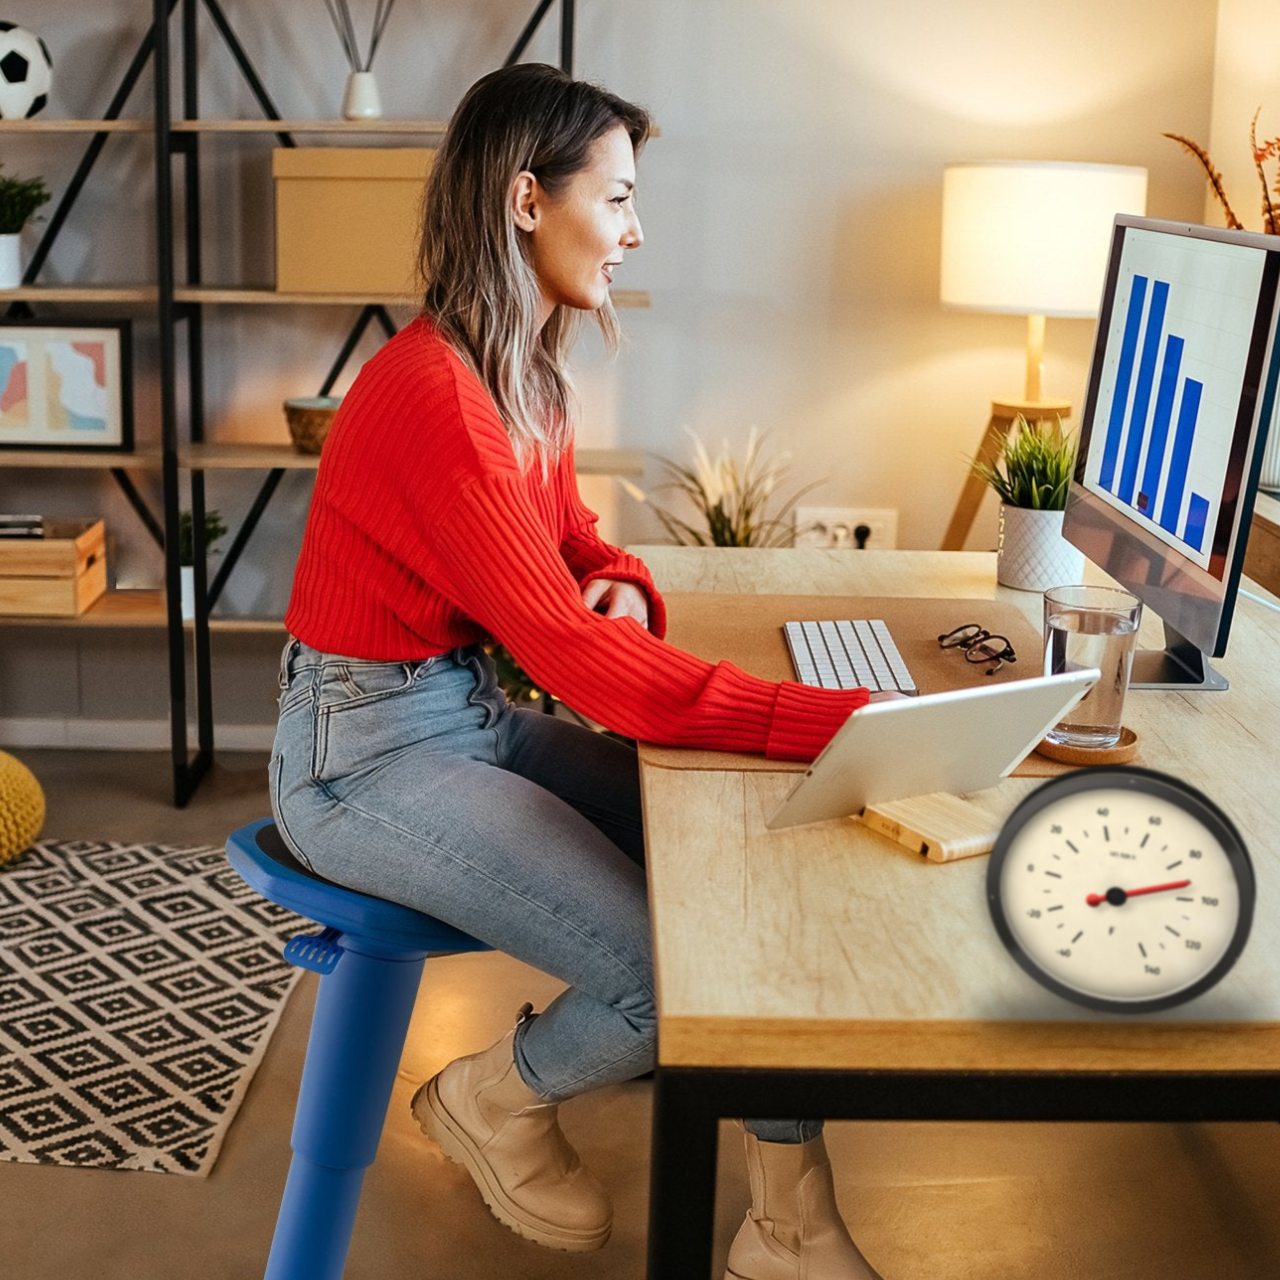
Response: 90
